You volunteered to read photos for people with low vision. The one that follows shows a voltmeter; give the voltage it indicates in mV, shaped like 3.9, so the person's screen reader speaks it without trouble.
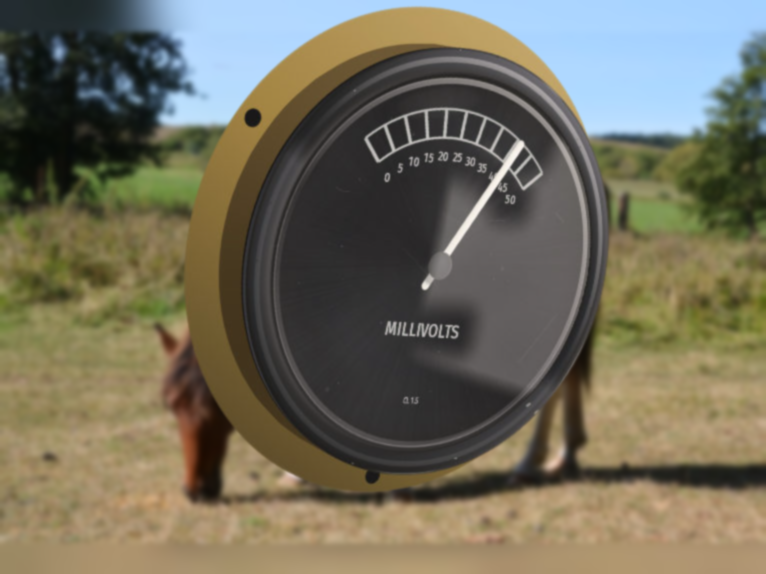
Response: 40
